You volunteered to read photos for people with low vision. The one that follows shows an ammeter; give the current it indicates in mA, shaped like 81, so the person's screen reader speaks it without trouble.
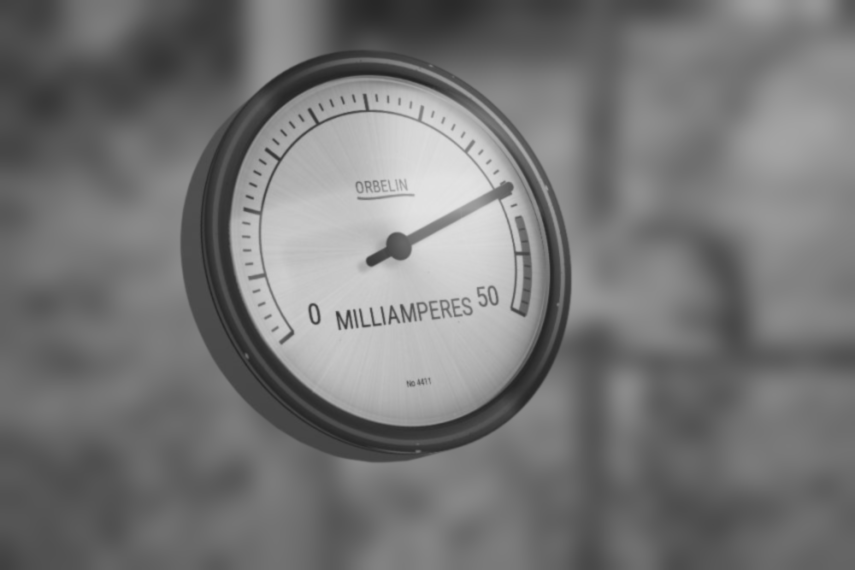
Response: 39.5
